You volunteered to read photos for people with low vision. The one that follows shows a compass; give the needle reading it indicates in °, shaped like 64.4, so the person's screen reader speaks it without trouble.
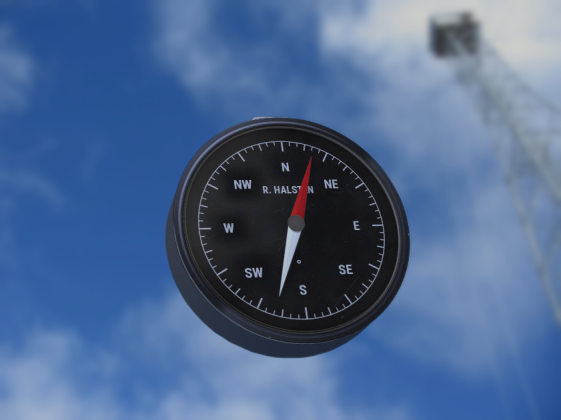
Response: 20
